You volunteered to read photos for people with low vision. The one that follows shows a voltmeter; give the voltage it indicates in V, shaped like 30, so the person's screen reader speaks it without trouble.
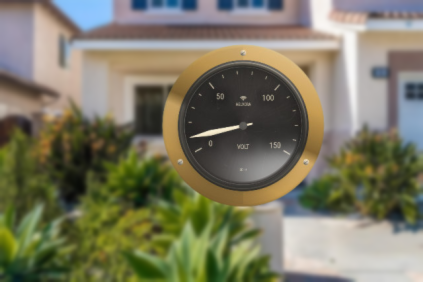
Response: 10
